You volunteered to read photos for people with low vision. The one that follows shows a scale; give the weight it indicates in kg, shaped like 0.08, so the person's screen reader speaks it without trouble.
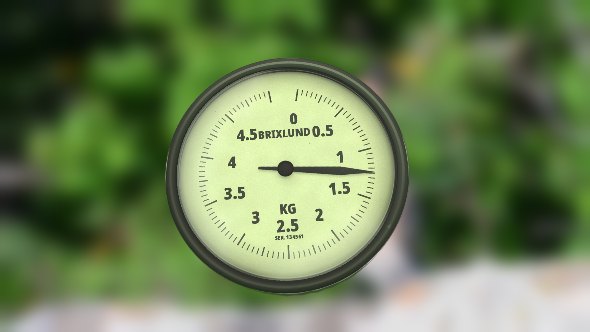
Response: 1.25
